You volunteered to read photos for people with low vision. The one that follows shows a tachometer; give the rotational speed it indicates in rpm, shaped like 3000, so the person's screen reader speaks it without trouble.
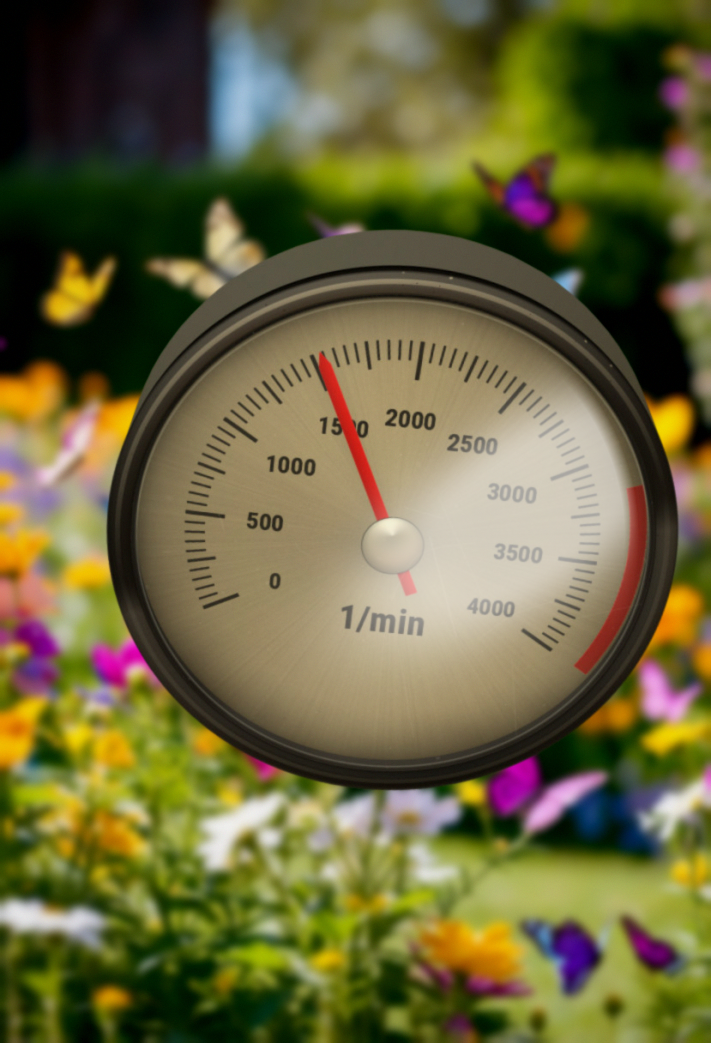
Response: 1550
